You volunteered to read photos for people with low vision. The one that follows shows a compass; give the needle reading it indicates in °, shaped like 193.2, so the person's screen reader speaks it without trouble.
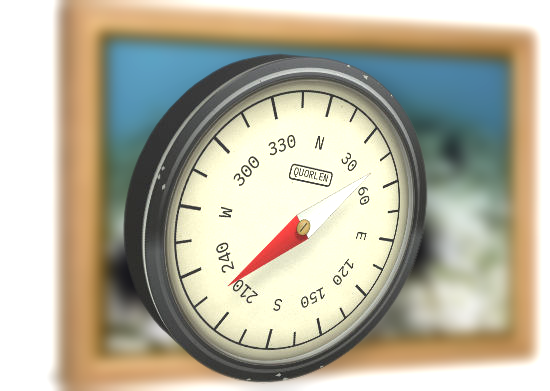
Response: 225
